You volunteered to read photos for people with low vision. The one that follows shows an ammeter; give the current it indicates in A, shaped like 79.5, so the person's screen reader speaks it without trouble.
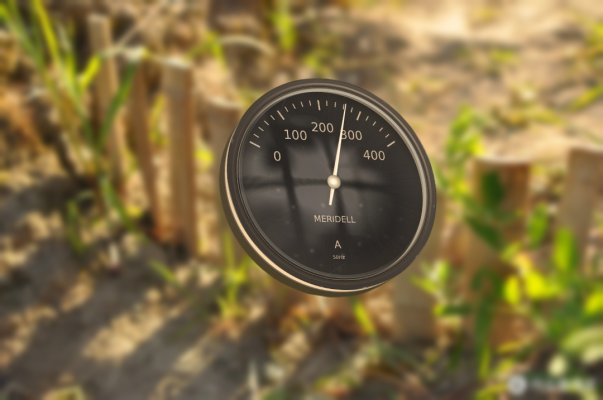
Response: 260
